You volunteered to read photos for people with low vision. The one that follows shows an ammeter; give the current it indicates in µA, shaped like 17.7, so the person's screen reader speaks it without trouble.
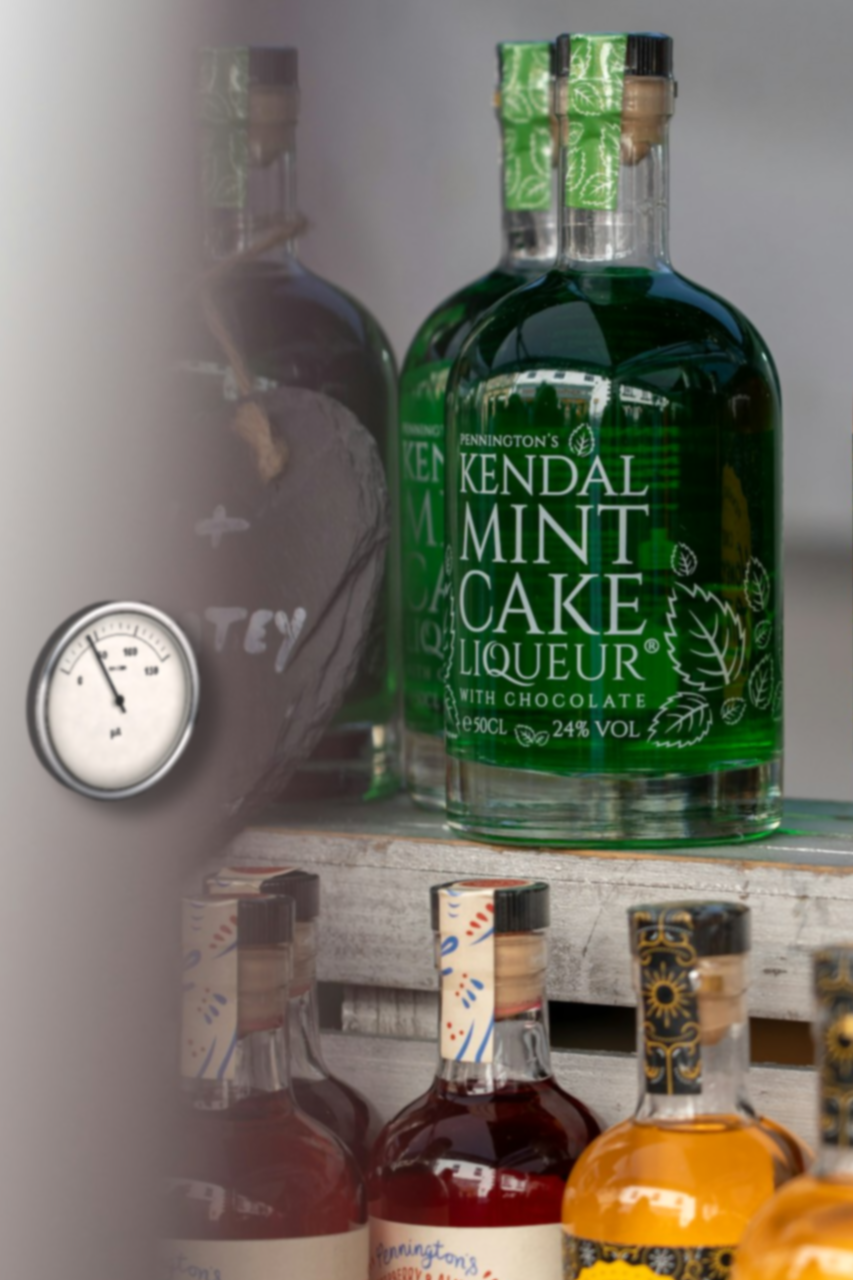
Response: 40
